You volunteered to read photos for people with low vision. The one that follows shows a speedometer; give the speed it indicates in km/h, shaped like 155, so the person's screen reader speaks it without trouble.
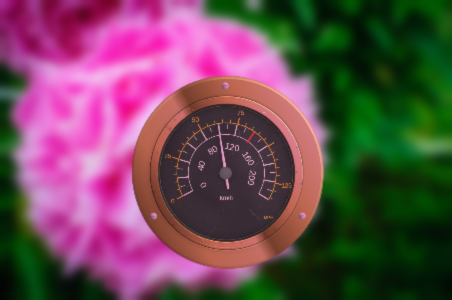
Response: 100
